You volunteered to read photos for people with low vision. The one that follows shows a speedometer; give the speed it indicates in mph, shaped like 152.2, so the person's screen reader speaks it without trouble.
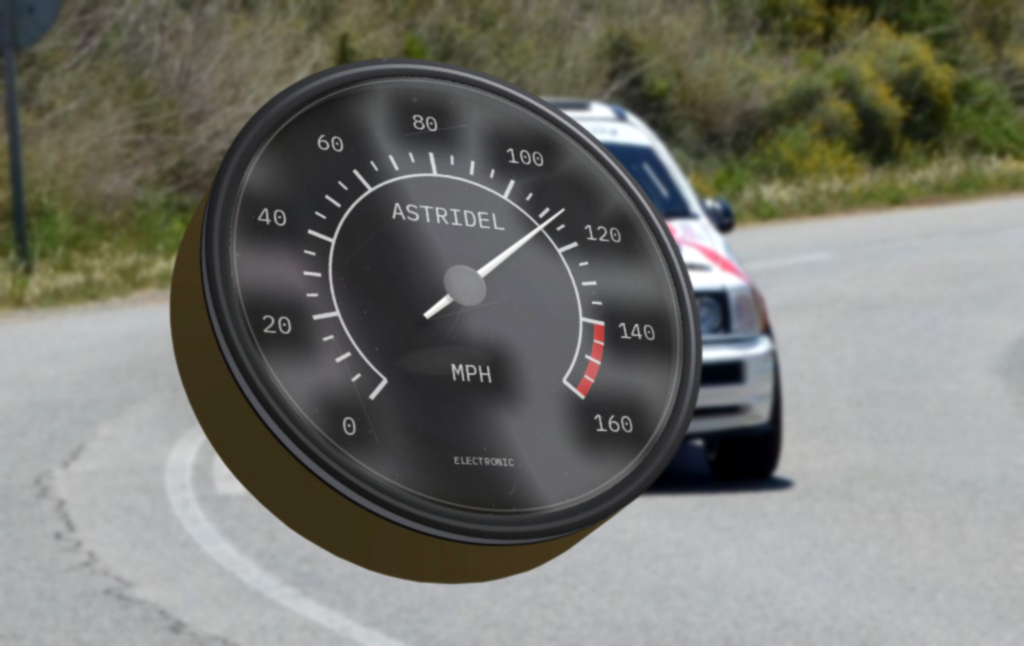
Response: 112.5
